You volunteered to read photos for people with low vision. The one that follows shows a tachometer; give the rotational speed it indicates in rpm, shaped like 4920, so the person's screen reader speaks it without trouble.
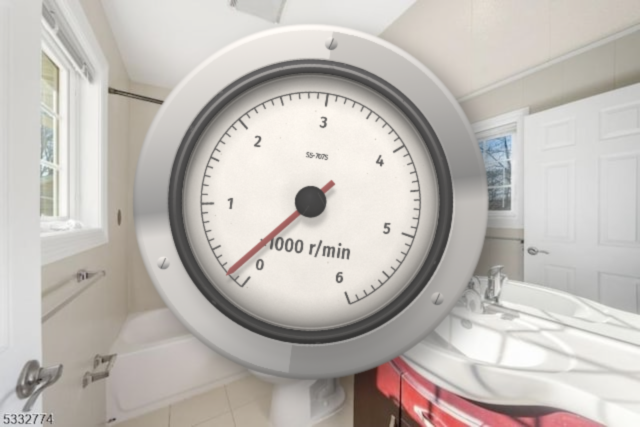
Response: 200
